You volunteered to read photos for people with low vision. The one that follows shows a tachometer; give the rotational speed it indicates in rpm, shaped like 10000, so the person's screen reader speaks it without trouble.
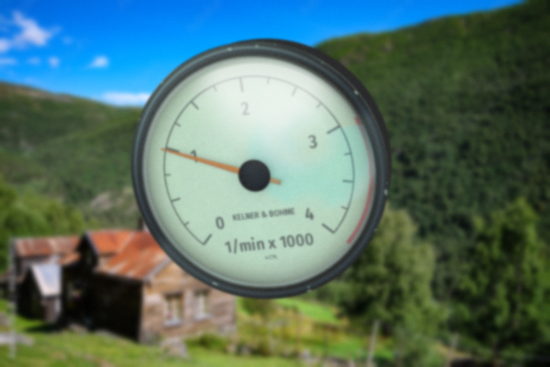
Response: 1000
